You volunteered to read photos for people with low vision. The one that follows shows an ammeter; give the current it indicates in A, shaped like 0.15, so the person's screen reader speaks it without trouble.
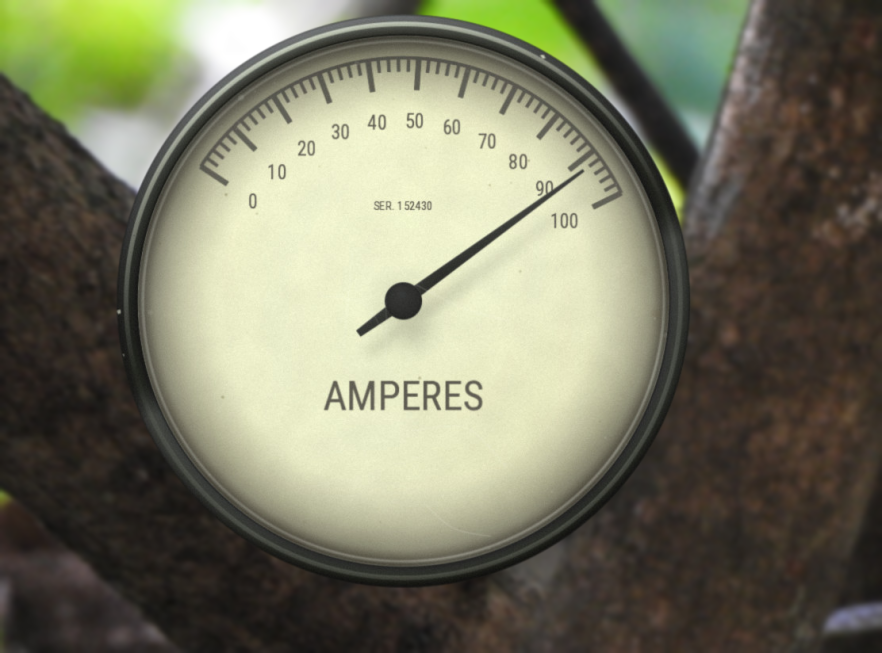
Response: 92
